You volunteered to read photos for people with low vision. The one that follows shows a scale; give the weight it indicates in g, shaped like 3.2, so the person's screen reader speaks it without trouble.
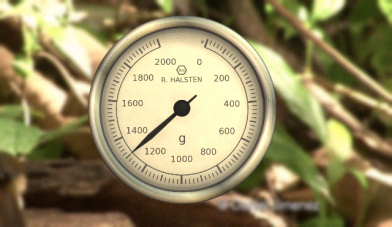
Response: 1300
